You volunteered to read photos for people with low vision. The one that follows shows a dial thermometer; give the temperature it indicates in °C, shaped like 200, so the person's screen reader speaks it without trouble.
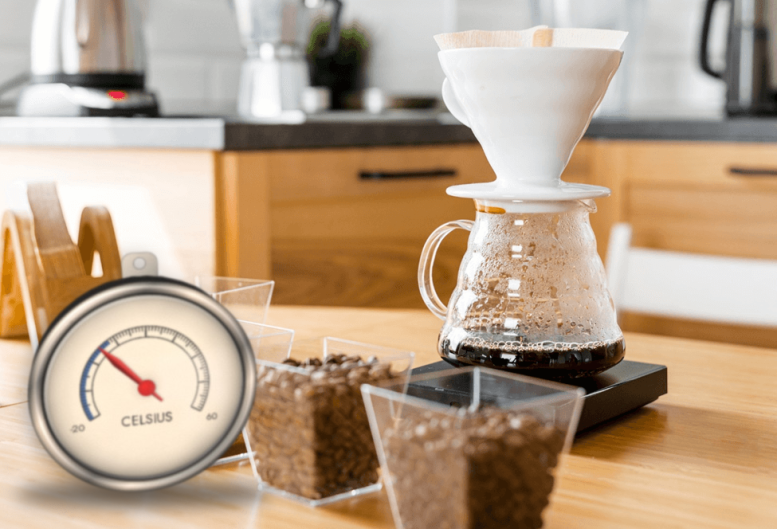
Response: 5
